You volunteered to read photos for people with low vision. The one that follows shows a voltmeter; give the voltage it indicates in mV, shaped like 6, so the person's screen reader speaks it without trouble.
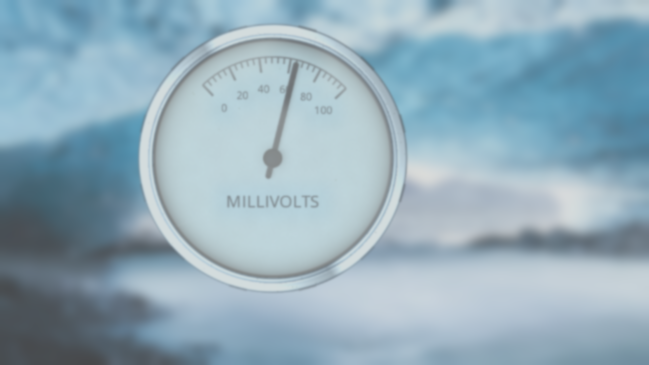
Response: 64
